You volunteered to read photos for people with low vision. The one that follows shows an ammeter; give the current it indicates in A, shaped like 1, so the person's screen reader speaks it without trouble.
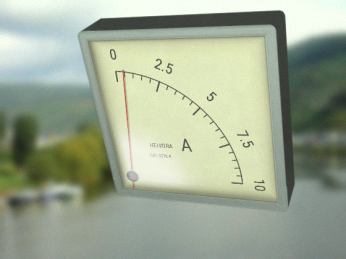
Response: 0.5
